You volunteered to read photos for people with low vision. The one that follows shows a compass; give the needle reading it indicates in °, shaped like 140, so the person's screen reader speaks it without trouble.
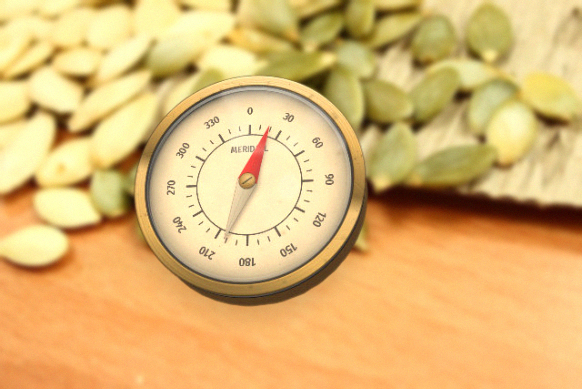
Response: 20
